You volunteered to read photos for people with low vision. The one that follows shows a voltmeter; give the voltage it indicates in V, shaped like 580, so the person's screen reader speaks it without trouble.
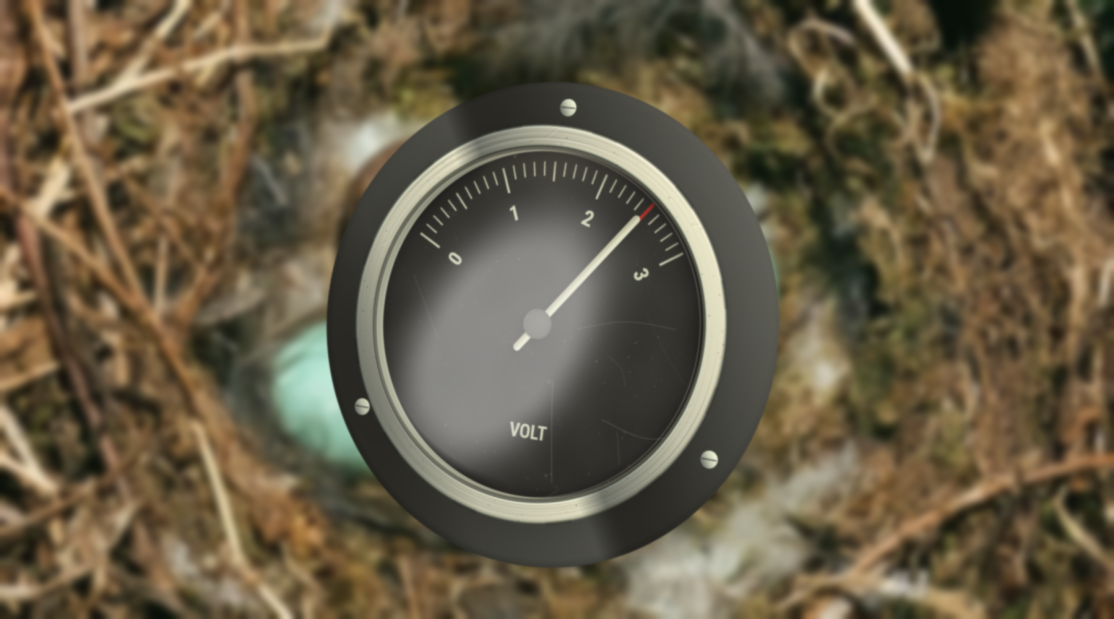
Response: 2.5
